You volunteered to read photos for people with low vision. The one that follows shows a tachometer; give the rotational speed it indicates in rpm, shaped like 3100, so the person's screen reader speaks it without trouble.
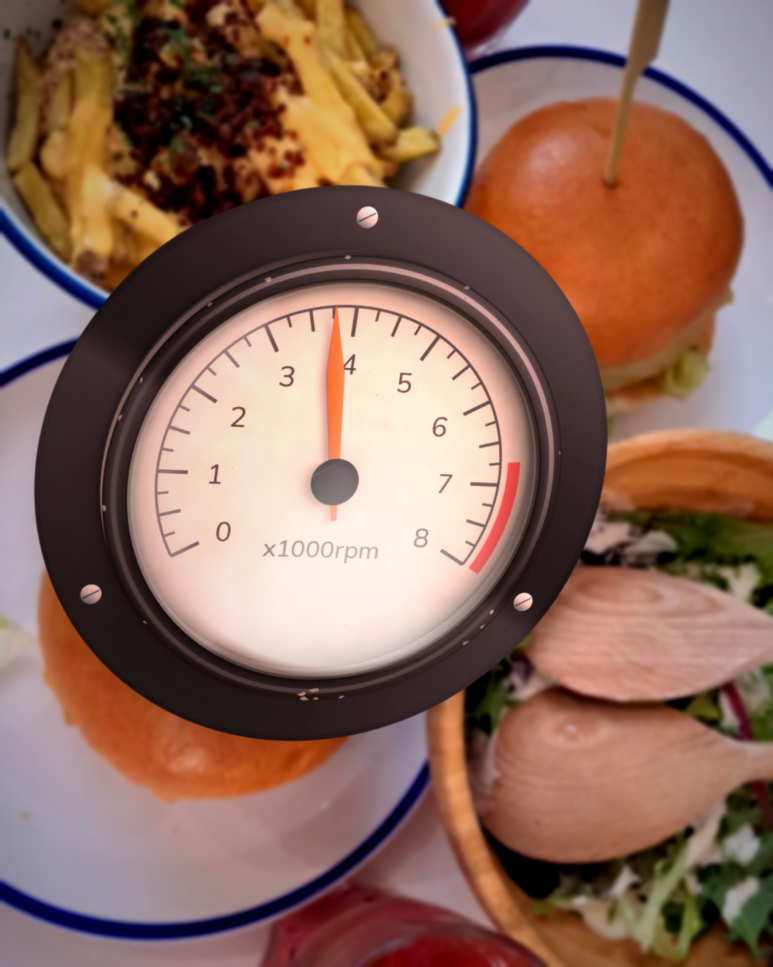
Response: 3750
